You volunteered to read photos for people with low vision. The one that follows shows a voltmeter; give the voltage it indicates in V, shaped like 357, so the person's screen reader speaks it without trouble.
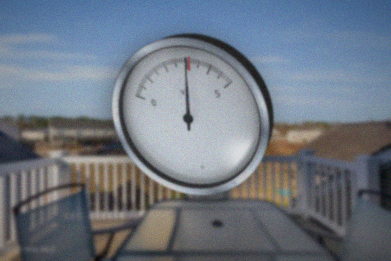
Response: 3
